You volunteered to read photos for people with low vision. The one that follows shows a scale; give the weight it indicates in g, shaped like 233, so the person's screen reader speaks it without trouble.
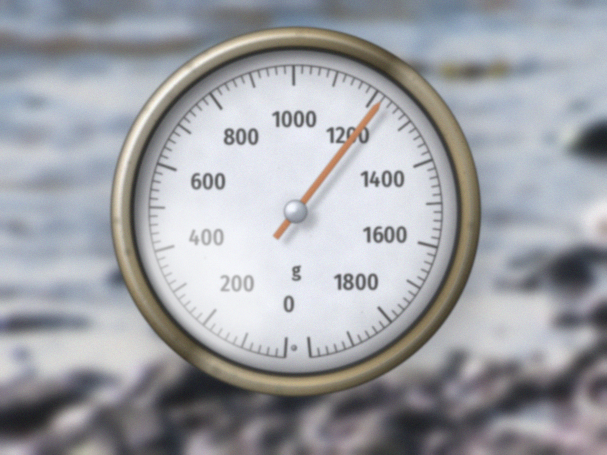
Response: 1220
